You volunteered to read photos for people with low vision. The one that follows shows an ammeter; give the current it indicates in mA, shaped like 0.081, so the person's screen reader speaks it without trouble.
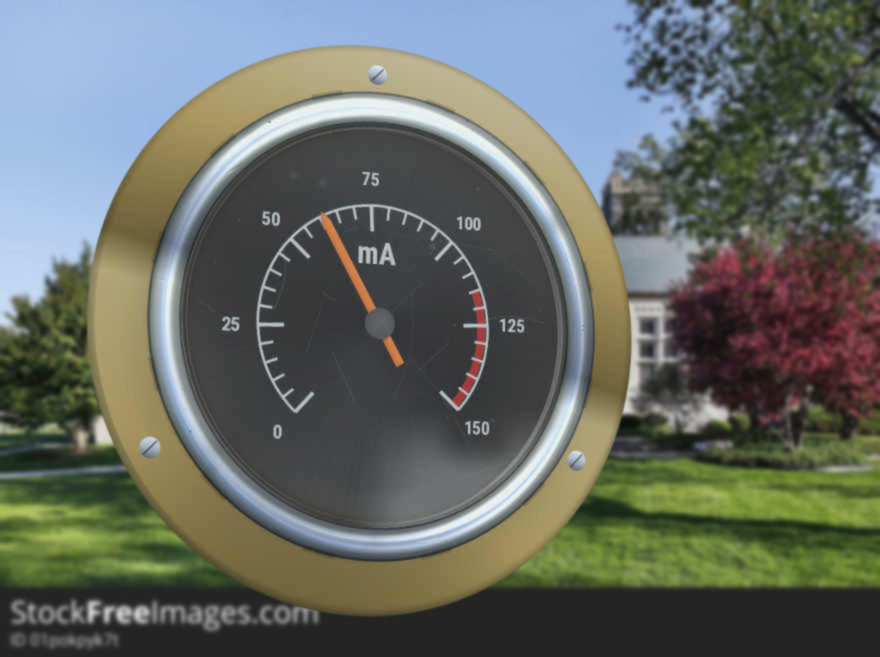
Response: 60
